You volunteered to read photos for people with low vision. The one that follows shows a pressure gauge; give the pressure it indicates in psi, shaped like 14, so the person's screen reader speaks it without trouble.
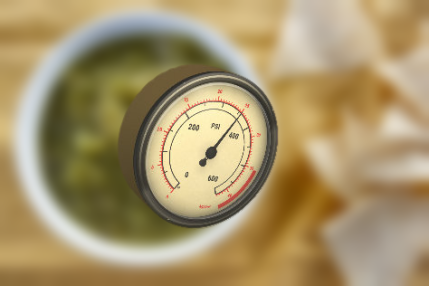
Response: 350
